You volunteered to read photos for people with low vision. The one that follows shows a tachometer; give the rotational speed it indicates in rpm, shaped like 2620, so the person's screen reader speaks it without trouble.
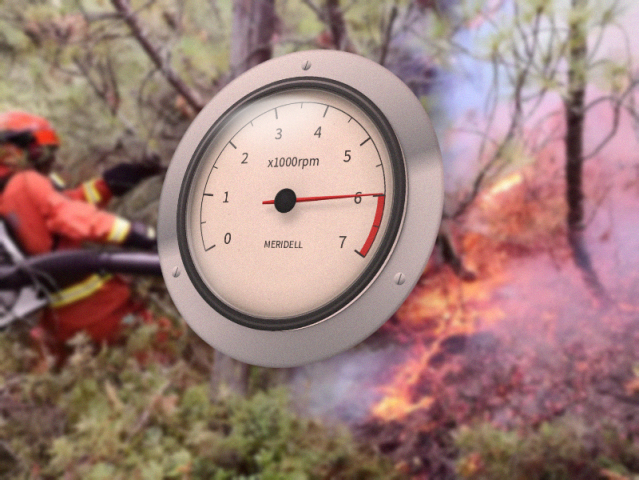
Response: 6000
